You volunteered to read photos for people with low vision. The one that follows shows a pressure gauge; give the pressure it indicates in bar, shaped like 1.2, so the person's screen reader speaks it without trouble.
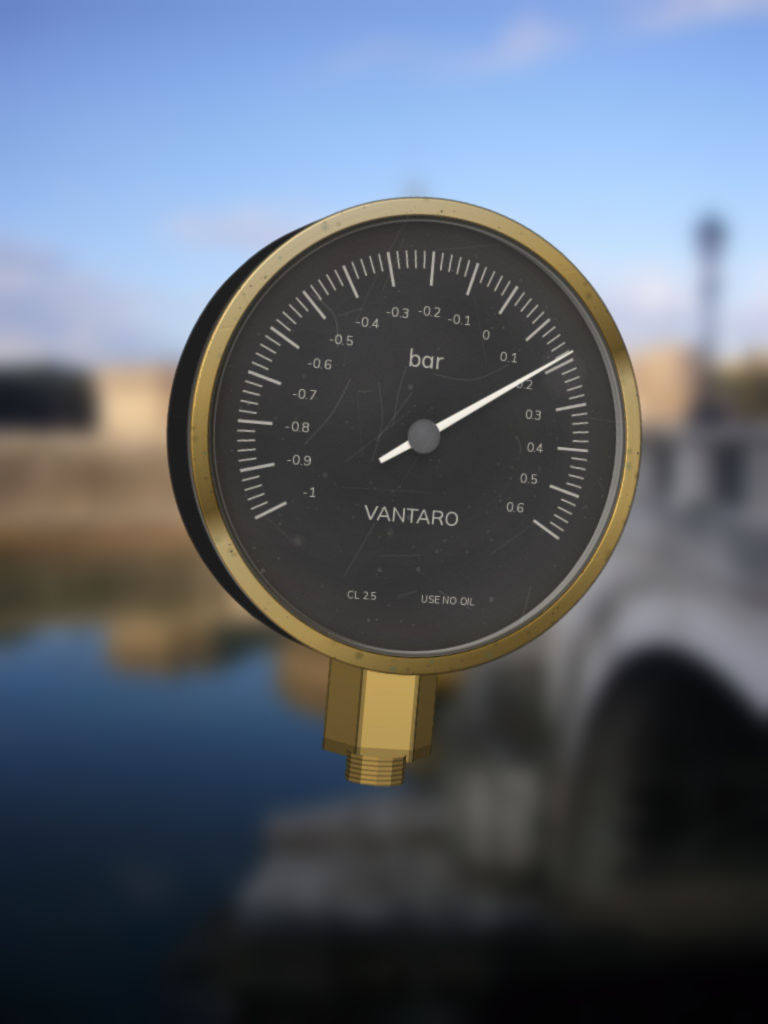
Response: 0.18
